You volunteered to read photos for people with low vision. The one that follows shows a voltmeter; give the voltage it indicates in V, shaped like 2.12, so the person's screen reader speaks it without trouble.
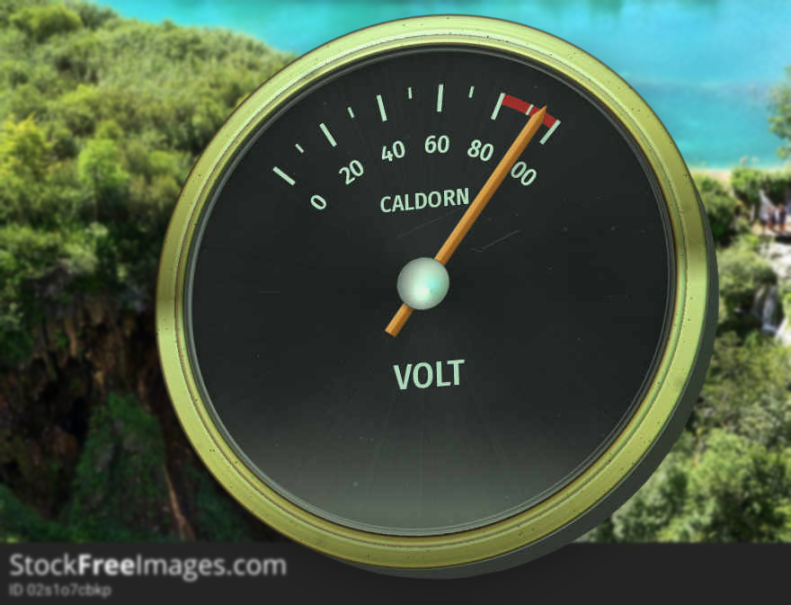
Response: 95
